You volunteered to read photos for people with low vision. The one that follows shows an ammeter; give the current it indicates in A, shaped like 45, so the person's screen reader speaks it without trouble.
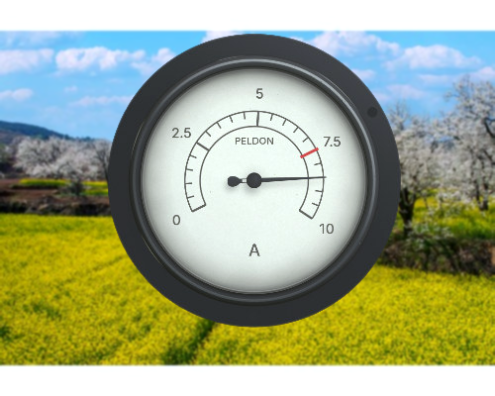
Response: 8.5
